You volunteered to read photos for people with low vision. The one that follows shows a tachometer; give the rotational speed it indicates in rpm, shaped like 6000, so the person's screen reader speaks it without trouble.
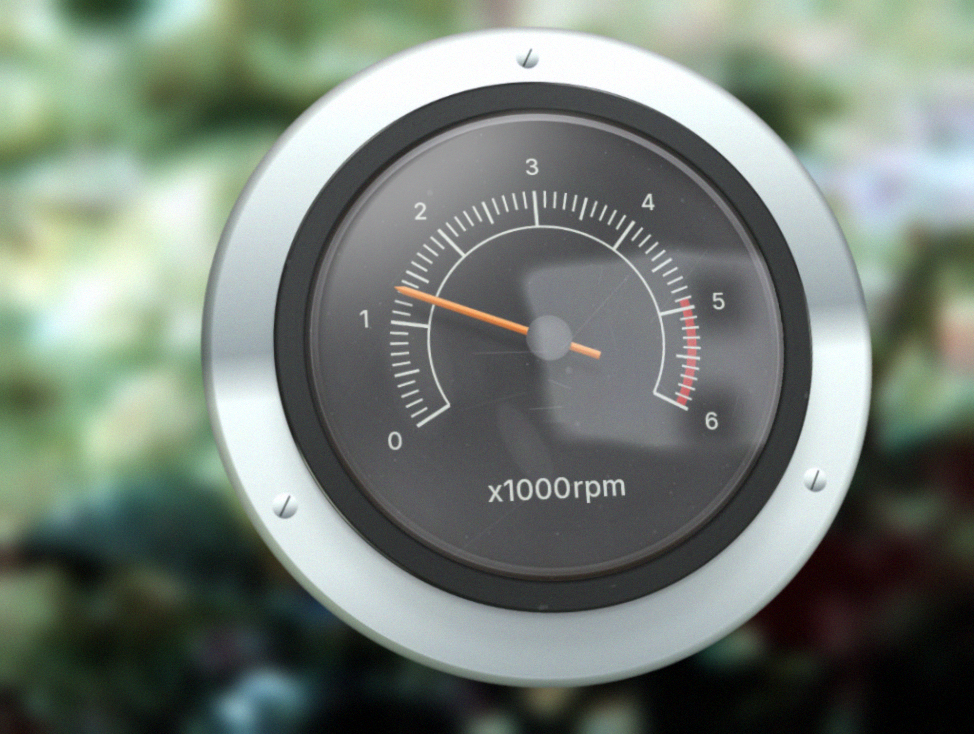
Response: 1300
